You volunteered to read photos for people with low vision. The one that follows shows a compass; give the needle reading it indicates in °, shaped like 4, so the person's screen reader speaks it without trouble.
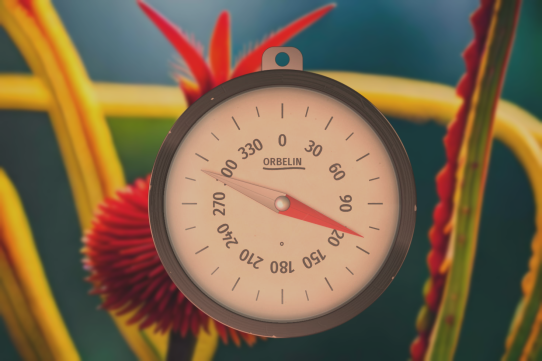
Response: 112.5
